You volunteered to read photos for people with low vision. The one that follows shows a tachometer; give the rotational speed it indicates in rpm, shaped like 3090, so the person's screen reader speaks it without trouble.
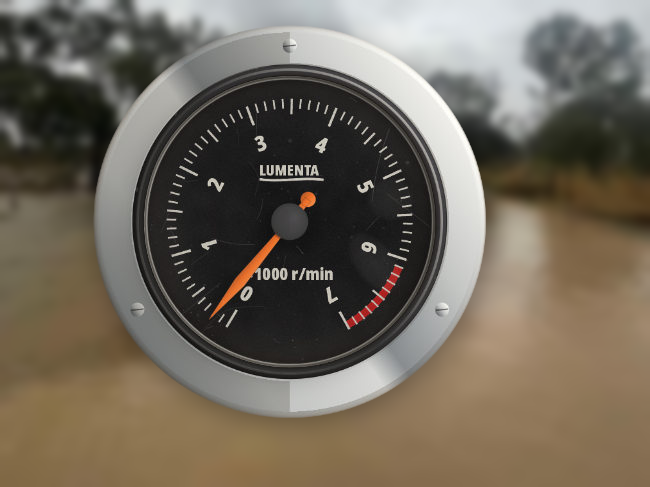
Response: 200
